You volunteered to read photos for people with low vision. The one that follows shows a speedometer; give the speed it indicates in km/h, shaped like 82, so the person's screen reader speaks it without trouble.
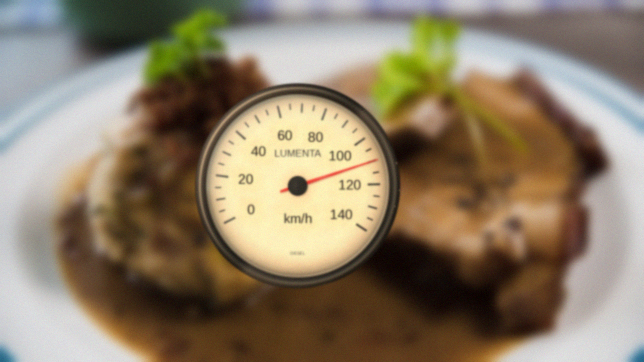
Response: 110
